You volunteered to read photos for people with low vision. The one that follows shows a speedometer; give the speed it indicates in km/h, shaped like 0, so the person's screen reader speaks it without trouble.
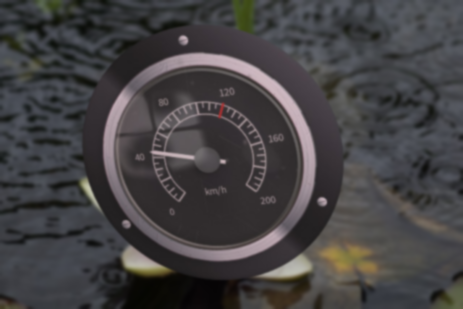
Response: 45
